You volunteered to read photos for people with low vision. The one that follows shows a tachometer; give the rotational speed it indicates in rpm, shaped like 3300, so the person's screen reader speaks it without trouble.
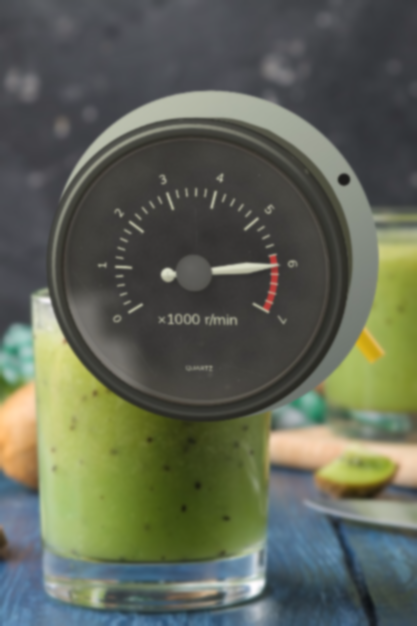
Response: 6000
